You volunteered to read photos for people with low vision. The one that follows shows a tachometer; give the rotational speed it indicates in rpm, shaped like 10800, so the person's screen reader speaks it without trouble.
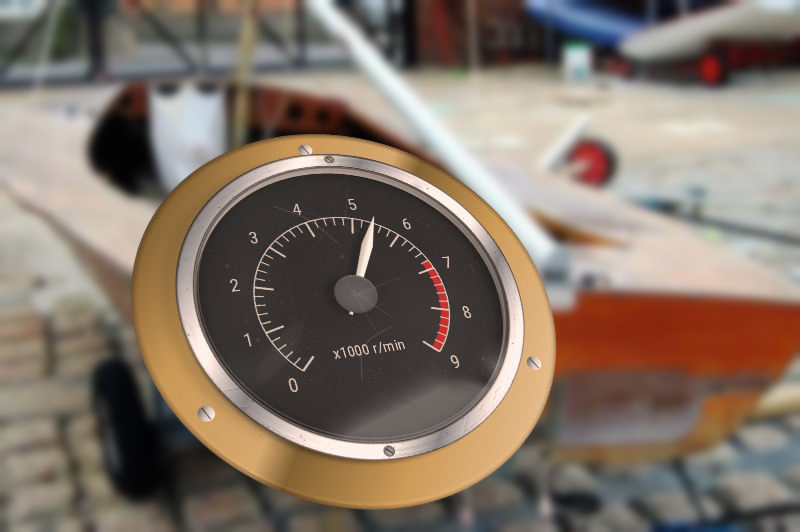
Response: 5400
